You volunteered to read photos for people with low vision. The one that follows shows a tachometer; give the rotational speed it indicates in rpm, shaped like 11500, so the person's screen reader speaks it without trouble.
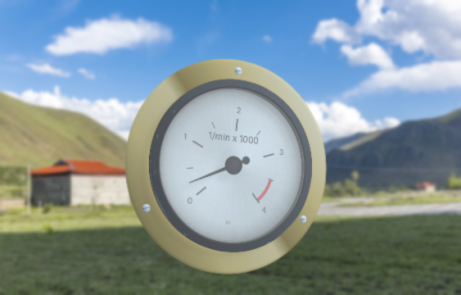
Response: 250
